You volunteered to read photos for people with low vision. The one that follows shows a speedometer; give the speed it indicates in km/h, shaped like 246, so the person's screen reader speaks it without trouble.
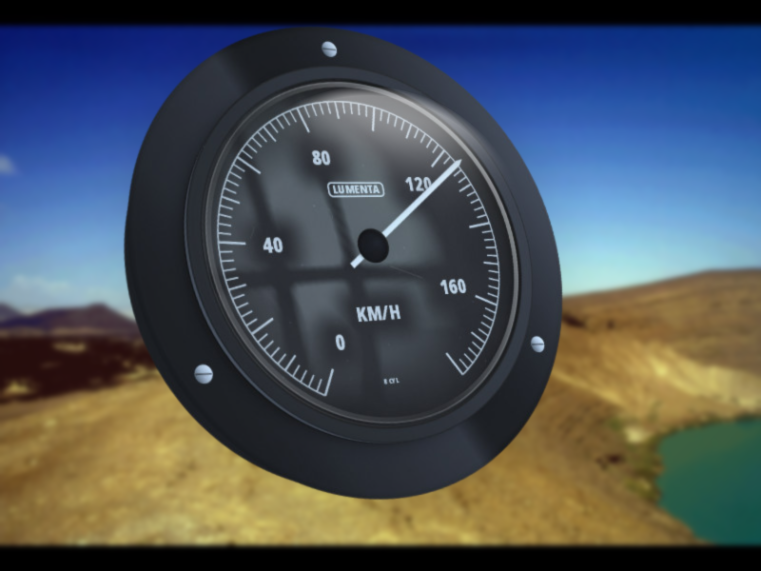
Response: 124
